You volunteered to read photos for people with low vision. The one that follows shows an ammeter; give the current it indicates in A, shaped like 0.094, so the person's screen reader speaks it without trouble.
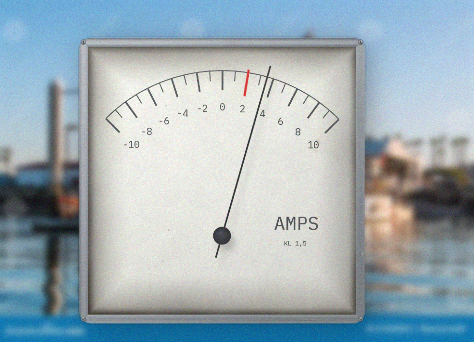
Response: 3.5
